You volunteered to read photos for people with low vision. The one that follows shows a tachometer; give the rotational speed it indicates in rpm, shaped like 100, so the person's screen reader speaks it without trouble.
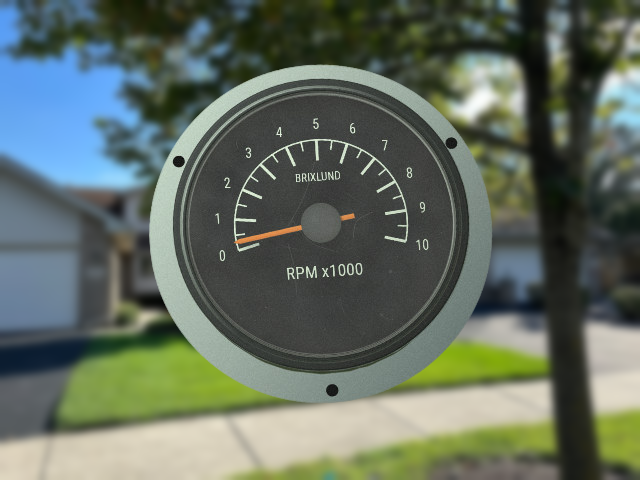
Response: 250
